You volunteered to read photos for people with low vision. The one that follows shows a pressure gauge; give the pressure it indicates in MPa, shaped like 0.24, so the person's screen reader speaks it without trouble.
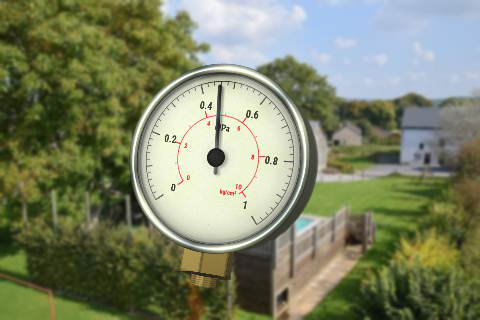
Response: 0.46
